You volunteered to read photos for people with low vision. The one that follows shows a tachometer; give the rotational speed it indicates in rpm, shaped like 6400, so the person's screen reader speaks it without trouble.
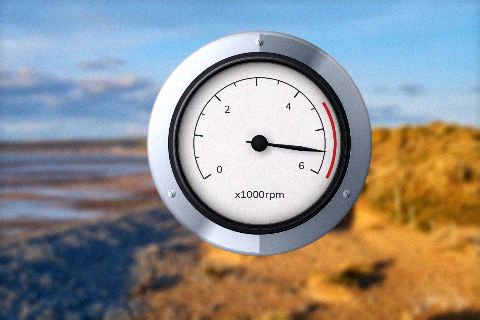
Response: 5500
